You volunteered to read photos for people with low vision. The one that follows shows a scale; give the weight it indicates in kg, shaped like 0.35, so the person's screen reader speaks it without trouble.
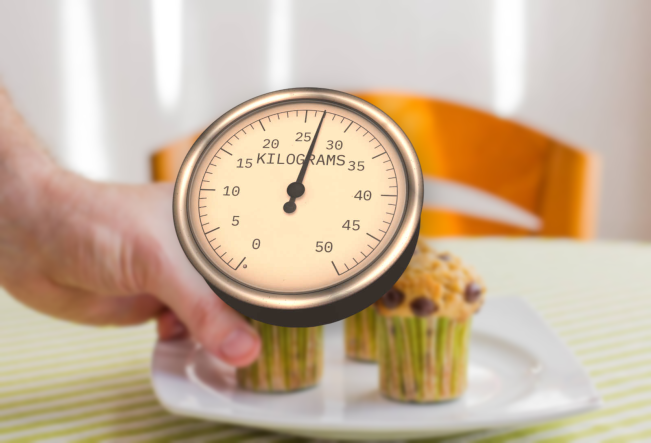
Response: 27
